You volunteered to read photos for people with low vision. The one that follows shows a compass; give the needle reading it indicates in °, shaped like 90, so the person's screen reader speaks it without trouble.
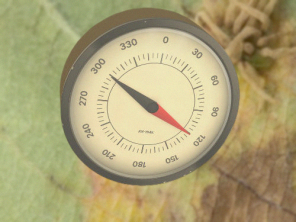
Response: 120
